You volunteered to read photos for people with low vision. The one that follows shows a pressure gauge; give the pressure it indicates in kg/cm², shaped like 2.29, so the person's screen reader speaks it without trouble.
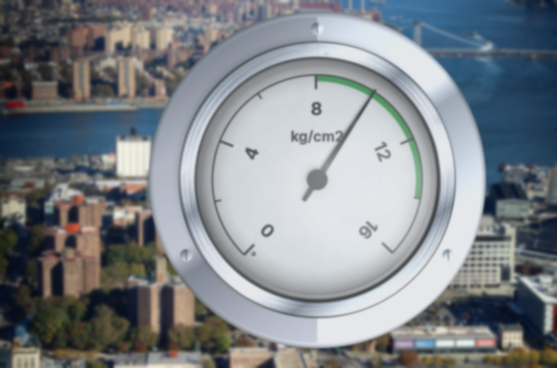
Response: 10
